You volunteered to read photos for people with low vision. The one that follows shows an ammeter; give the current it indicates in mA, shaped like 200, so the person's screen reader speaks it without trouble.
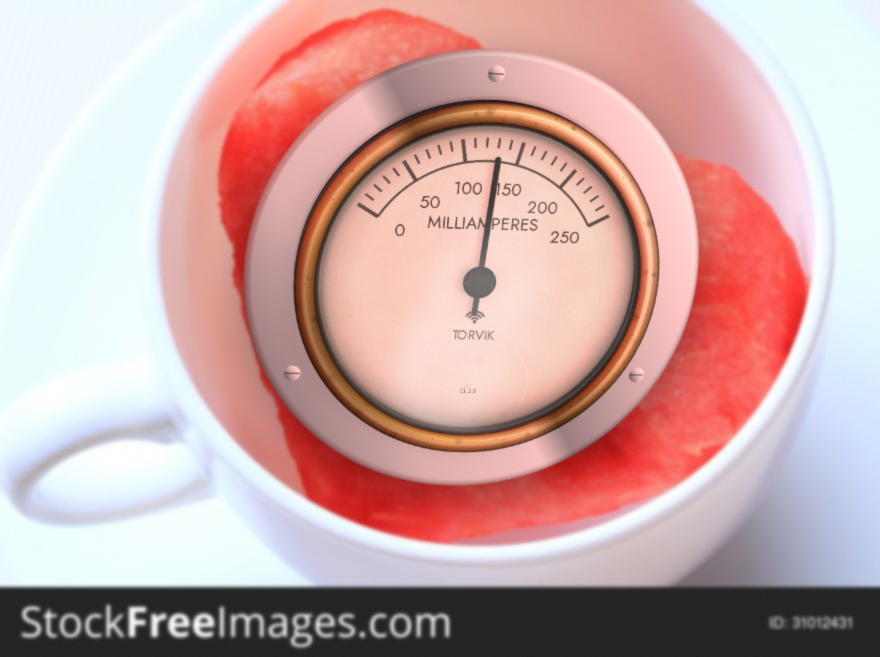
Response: 130
